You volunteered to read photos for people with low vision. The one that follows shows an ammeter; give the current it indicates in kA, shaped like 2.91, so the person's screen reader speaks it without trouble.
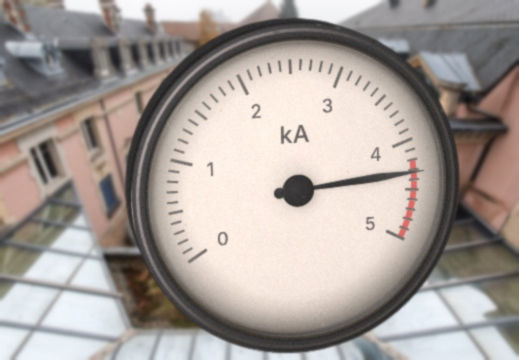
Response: 4.3
